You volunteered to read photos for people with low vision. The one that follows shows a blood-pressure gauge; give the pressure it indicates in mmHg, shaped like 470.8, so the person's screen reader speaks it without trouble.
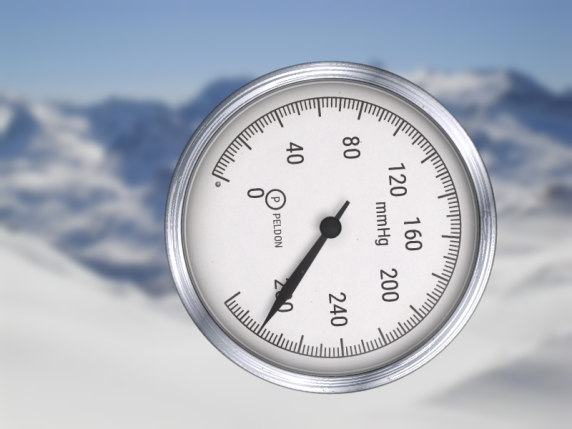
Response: 280
